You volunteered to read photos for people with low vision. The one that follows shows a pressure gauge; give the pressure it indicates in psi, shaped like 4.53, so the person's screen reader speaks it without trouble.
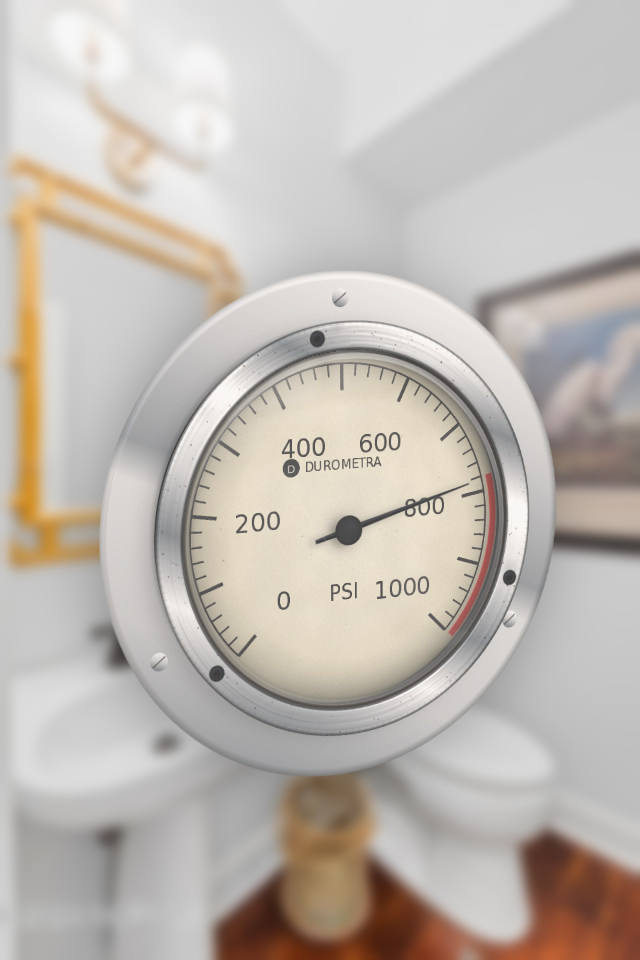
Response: 780
